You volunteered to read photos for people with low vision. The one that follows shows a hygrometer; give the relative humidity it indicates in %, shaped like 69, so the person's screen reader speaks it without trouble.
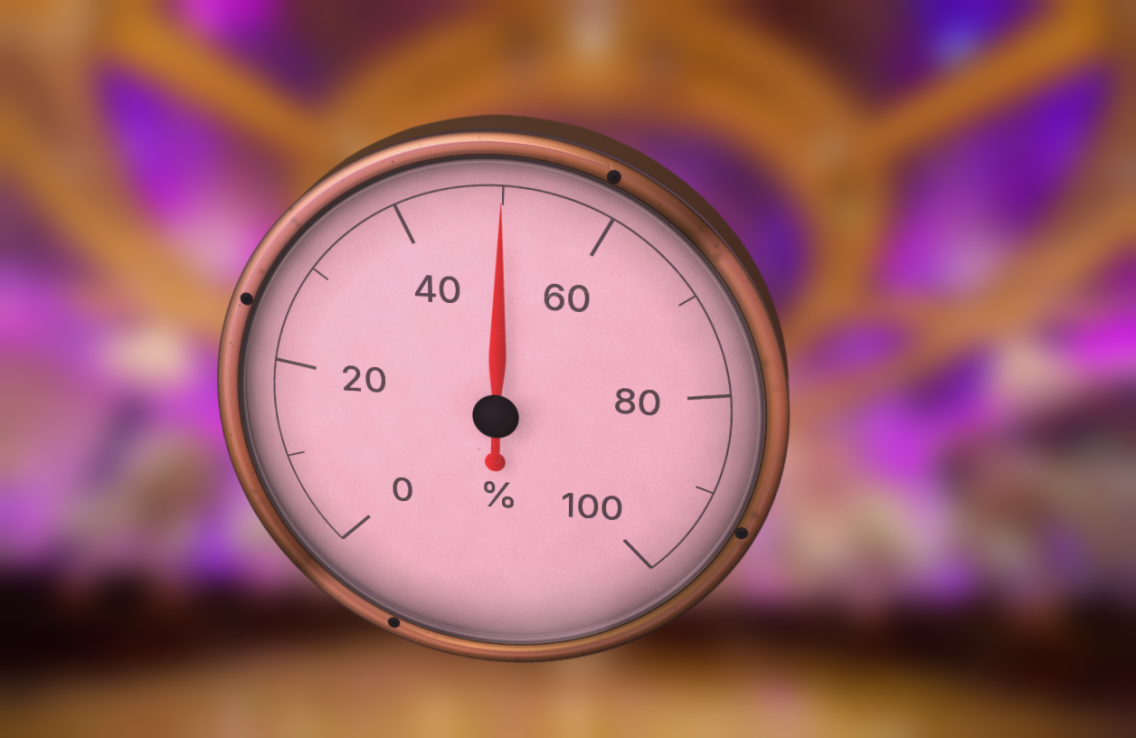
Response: 50
